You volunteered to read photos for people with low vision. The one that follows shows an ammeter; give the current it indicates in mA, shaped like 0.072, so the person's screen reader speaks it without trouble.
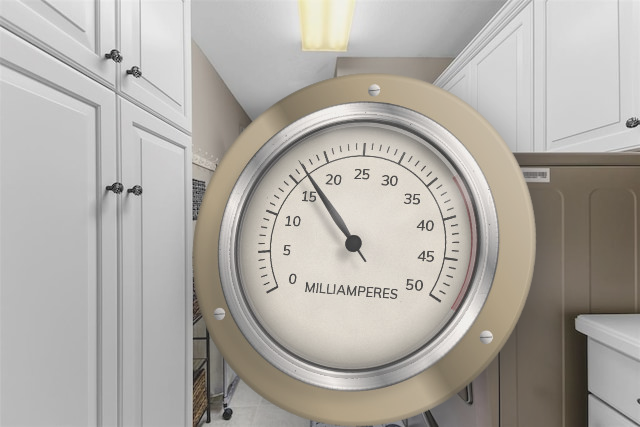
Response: 17
